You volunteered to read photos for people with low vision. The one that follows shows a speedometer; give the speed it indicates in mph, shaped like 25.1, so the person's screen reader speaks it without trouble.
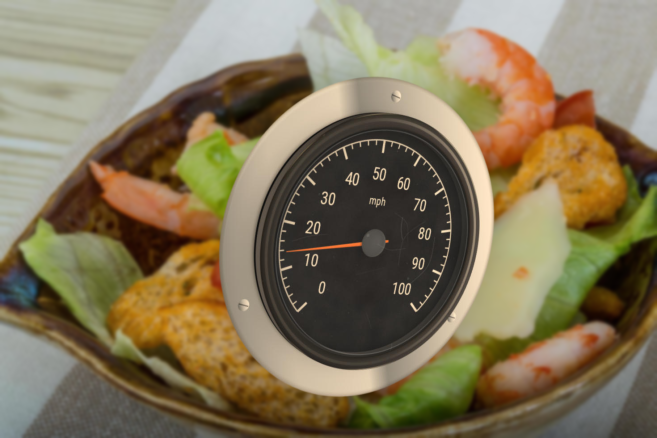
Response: 14
